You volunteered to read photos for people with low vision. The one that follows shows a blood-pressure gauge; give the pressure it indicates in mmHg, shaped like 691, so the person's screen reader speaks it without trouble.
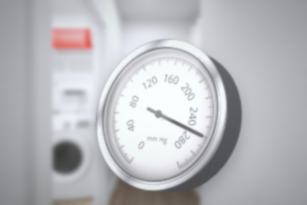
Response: 260
